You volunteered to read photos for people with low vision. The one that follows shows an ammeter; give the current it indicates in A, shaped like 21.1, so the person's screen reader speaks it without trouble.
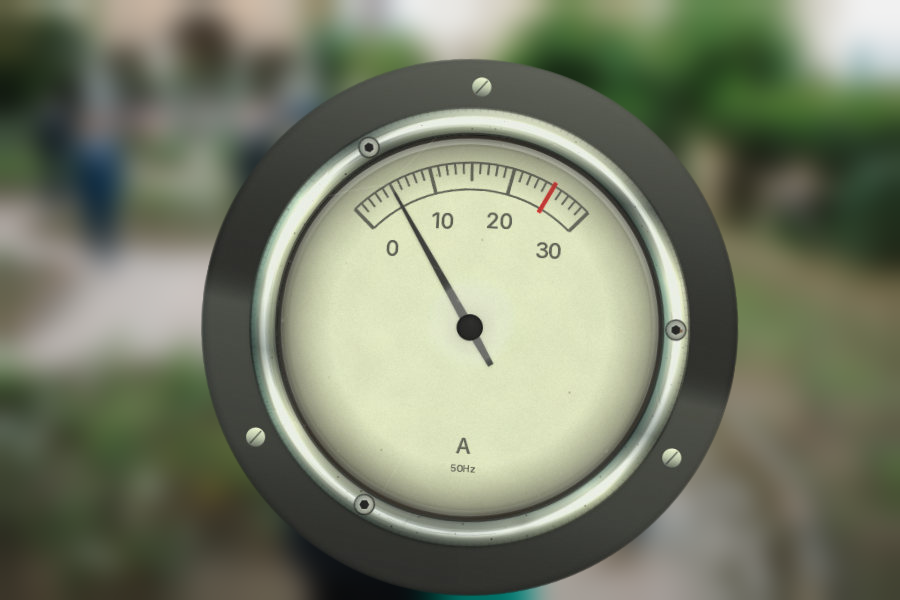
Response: 5
